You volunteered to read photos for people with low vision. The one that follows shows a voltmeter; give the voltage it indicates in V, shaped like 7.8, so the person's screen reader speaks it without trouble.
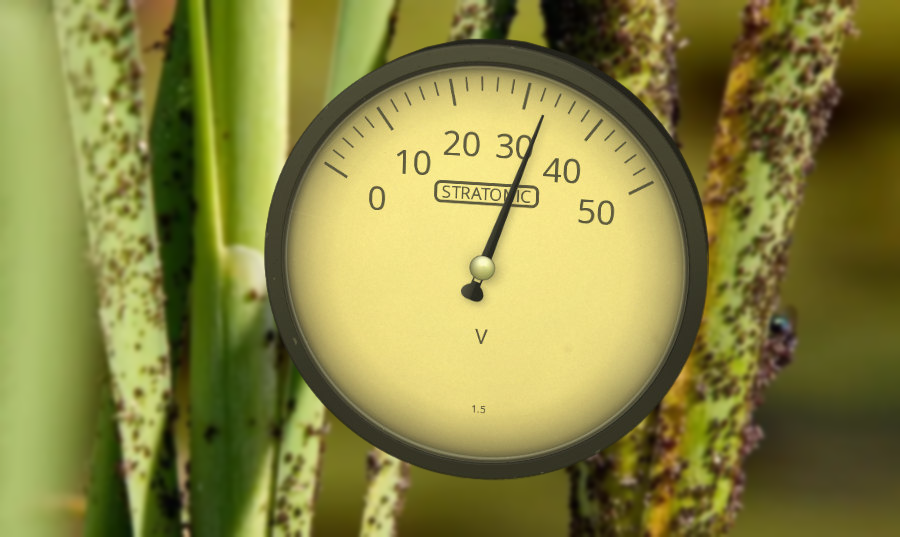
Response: 33
